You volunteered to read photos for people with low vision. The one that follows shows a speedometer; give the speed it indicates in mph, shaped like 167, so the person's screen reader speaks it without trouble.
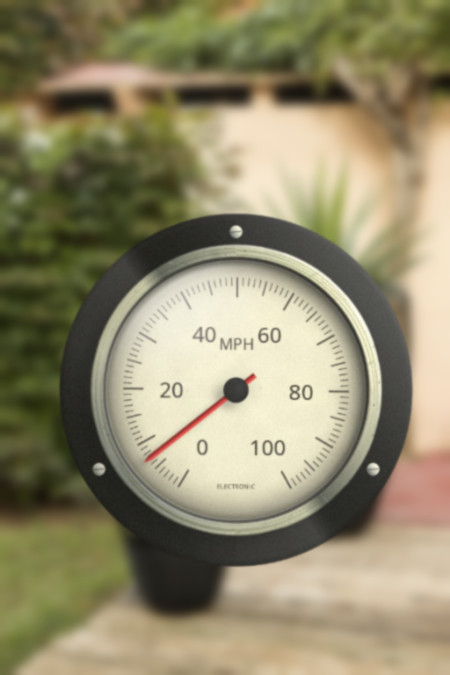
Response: 7
